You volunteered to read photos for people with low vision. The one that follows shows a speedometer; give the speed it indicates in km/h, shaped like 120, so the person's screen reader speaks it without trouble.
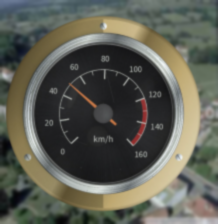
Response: 50
